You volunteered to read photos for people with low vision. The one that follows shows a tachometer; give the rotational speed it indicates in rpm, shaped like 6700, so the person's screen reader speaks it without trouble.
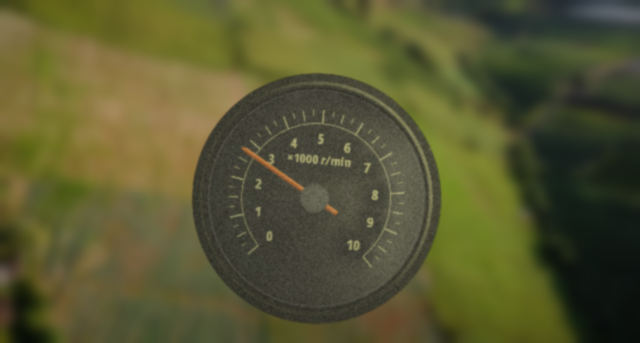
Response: 2750
